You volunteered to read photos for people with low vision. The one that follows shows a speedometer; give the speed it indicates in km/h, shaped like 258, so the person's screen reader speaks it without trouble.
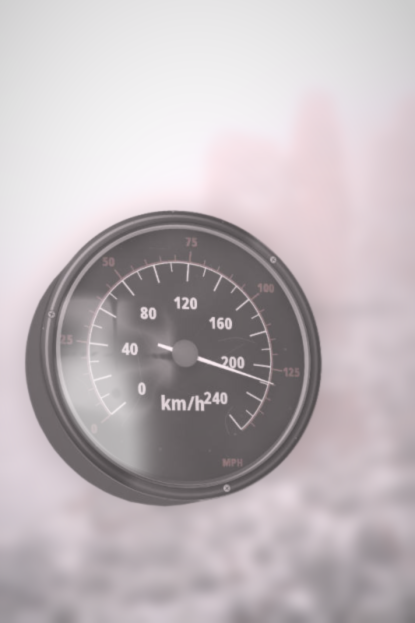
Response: 210
